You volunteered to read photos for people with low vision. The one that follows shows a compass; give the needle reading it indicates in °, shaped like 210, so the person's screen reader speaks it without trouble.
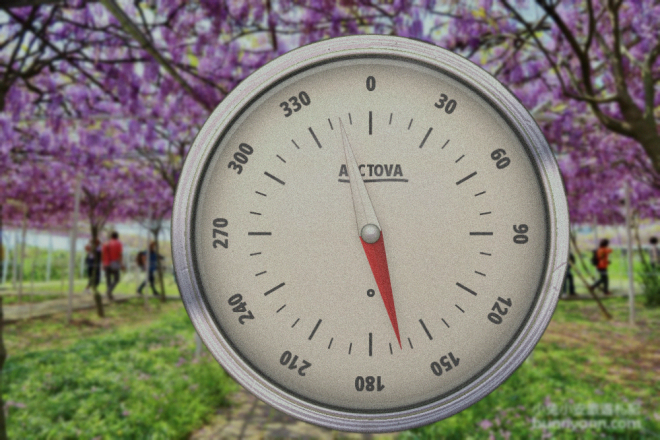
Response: 165
